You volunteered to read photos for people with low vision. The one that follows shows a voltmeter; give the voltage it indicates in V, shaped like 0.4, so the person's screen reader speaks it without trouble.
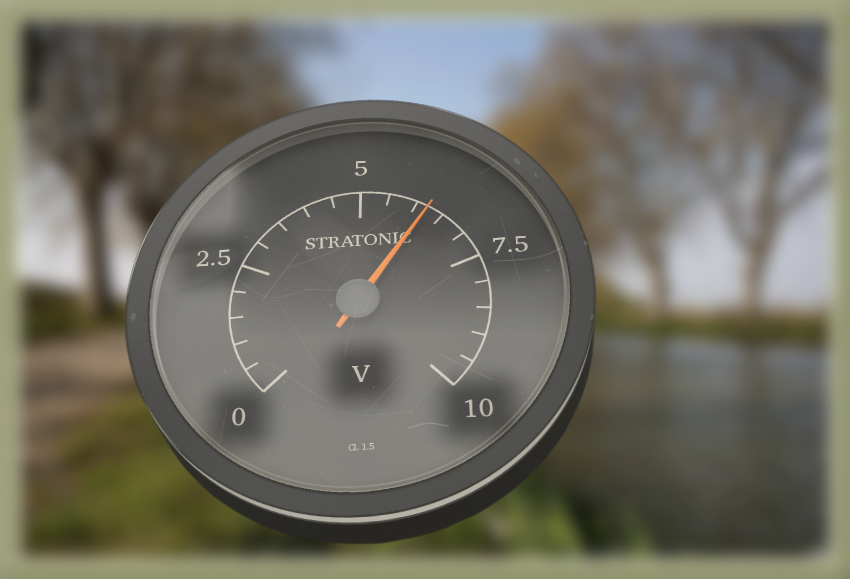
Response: 6.25
